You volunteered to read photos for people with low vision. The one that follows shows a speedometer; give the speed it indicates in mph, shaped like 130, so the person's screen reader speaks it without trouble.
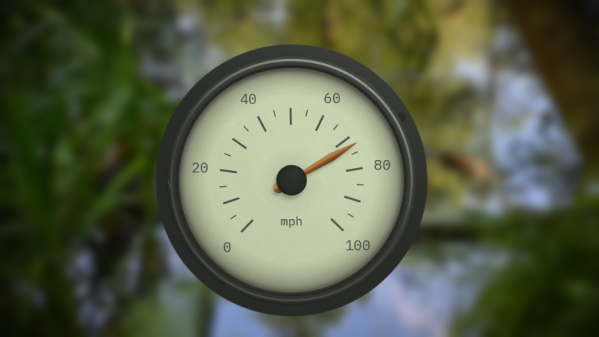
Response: 72.5
